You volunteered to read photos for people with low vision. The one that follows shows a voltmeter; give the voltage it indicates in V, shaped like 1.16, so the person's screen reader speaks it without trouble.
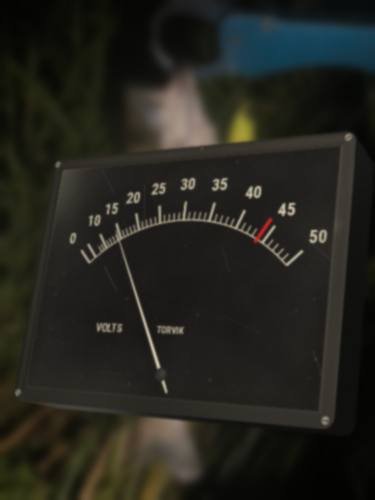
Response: 15
